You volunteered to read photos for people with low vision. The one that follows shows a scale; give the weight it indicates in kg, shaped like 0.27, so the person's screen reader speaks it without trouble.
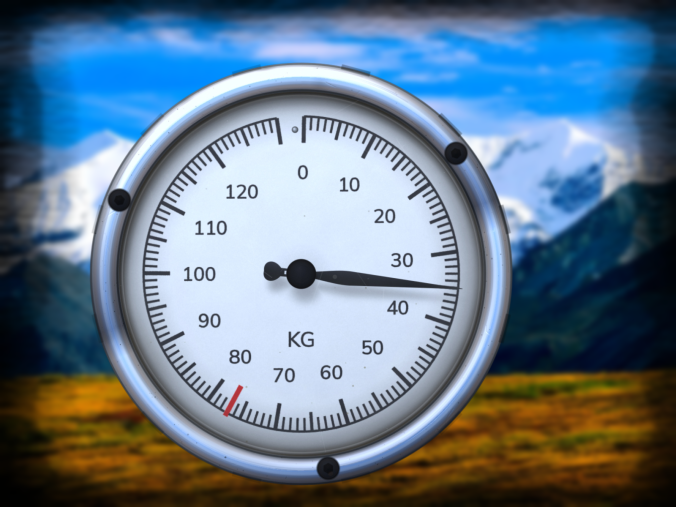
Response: 35
